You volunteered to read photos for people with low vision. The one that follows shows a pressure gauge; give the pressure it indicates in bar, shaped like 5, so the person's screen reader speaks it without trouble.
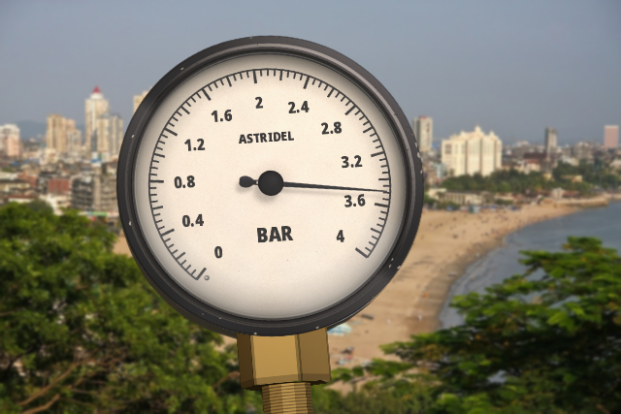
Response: 3.5
